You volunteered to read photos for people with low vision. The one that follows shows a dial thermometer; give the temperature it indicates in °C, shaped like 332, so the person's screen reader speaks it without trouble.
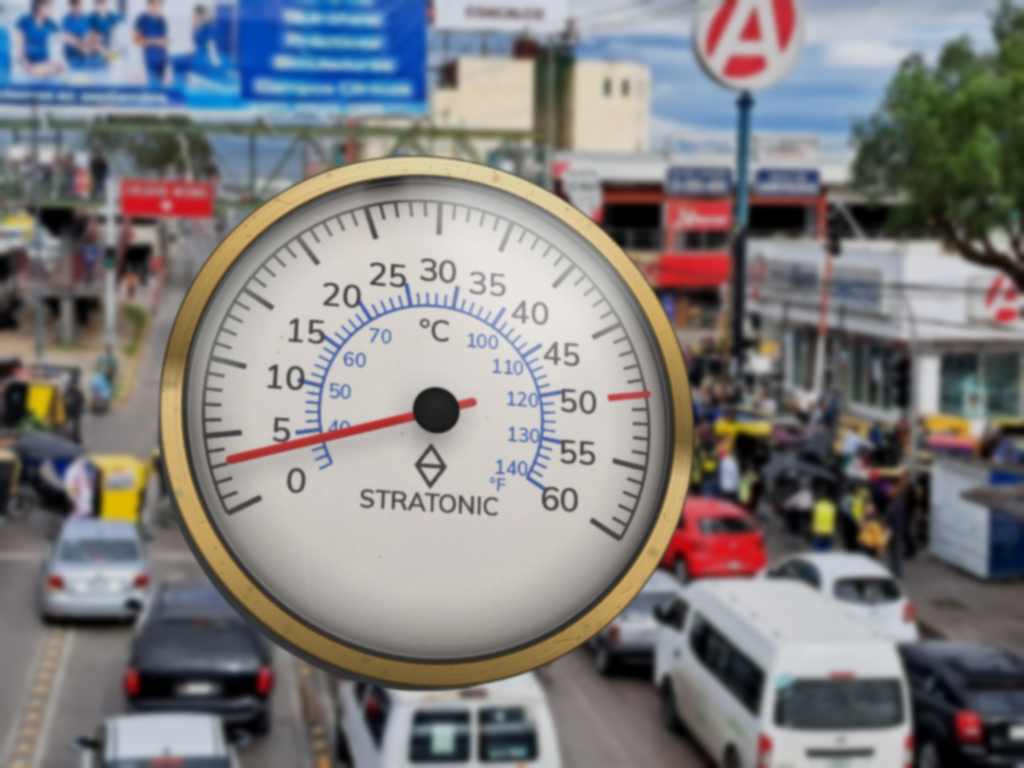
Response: 3
